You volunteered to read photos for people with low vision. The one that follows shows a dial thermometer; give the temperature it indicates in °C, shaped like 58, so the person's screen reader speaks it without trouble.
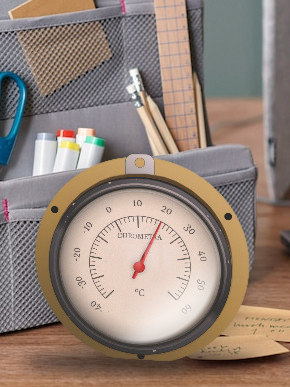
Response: 20
